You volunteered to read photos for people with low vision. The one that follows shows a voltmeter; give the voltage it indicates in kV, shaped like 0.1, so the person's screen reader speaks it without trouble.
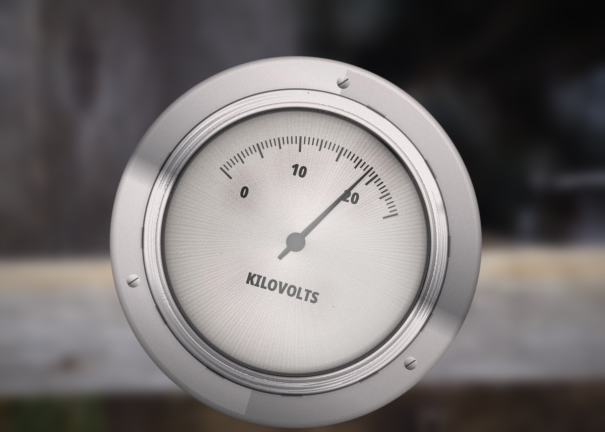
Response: 19
